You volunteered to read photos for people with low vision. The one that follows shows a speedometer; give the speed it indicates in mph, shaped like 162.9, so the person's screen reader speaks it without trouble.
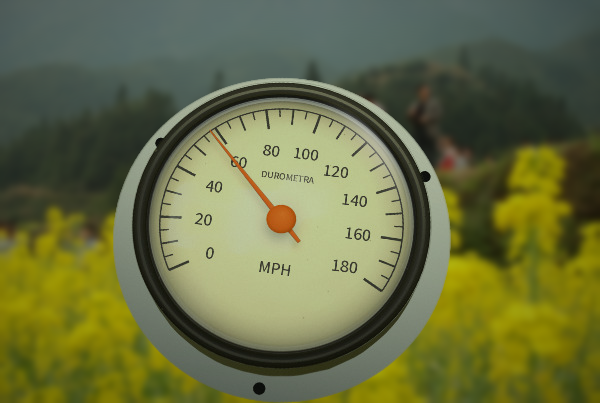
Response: 57.5
